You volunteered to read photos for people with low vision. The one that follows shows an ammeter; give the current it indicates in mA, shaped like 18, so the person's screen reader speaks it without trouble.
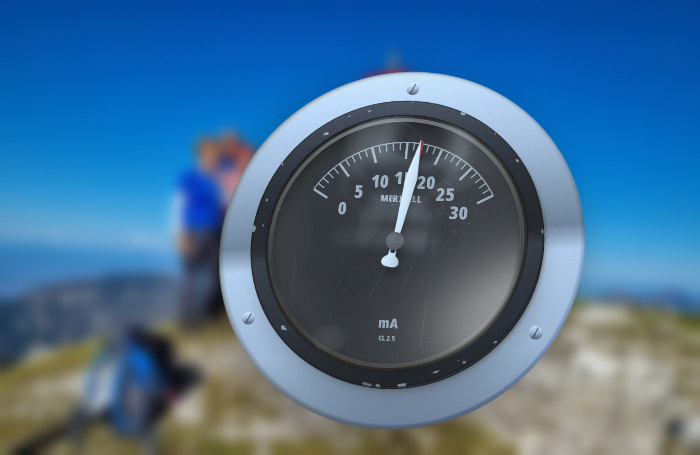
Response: 17
